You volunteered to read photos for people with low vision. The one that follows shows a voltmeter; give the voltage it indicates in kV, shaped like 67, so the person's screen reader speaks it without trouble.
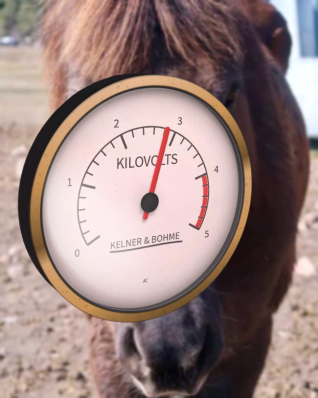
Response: 2.8
